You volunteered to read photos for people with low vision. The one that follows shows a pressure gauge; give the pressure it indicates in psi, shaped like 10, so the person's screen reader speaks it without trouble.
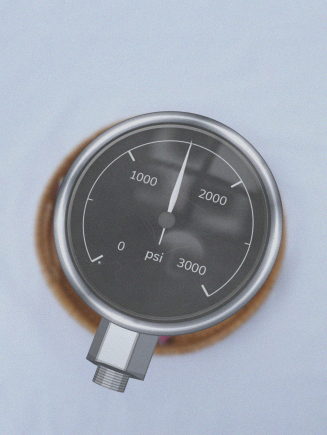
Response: 1500
